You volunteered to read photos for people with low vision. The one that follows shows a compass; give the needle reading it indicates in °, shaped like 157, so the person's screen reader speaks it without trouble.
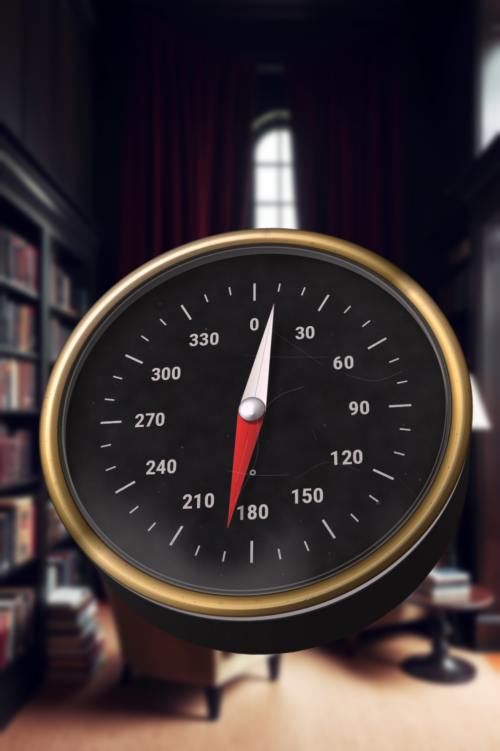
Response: 190
